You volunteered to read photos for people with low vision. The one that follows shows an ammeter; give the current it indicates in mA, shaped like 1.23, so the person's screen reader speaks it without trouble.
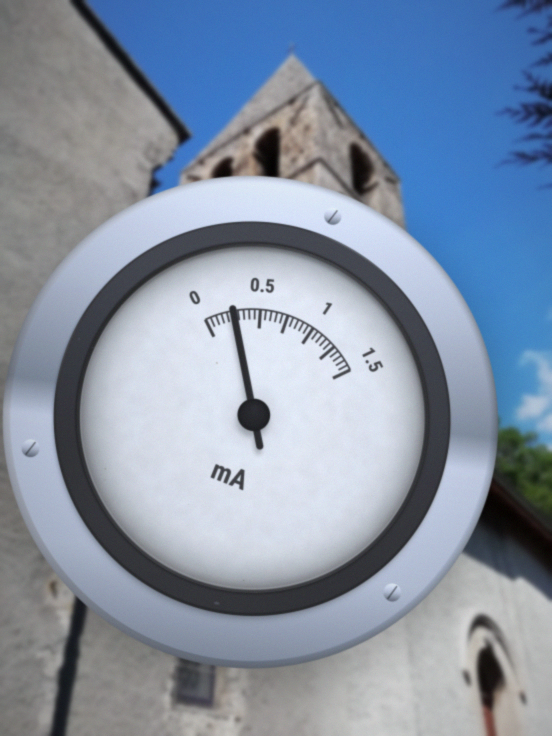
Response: 0.25
